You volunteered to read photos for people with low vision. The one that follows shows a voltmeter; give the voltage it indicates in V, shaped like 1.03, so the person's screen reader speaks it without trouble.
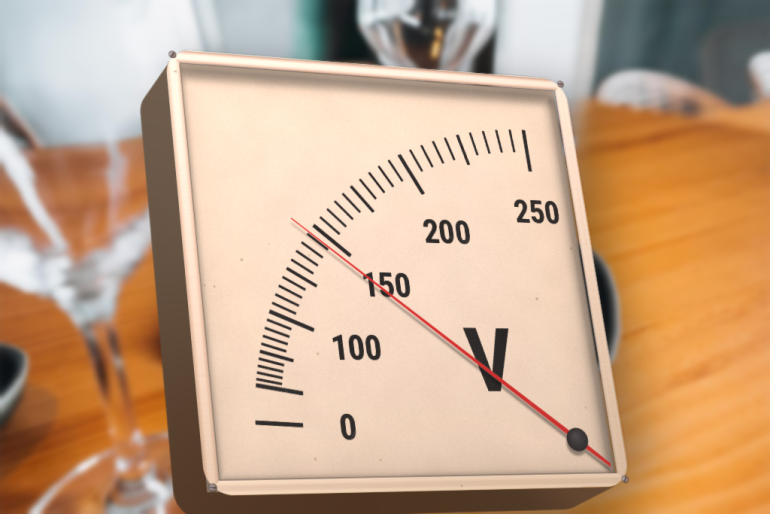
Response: 145
